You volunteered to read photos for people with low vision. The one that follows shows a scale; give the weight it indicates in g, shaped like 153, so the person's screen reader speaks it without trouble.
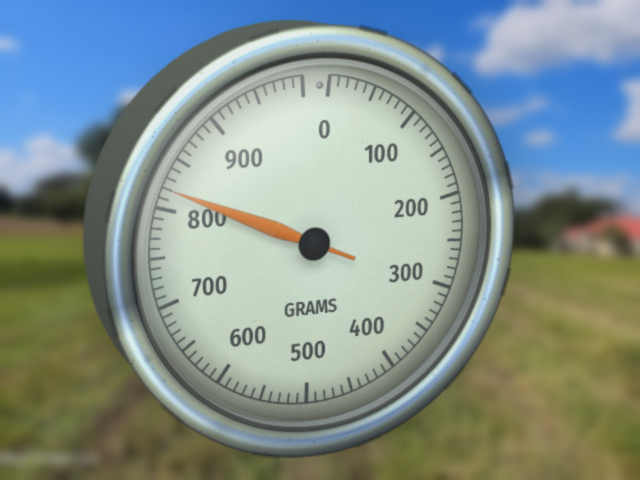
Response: 820
